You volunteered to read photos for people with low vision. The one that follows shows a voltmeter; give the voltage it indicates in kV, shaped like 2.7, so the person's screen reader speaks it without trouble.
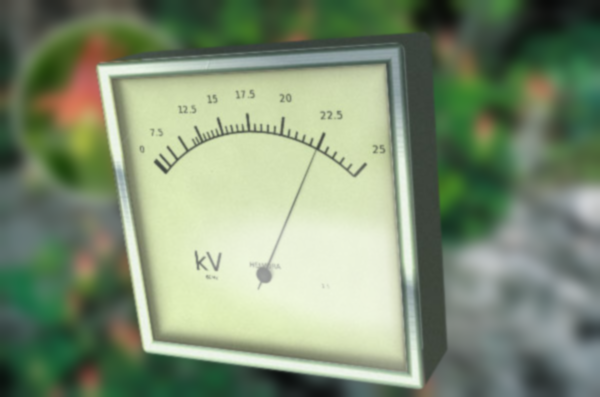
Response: 22.5
